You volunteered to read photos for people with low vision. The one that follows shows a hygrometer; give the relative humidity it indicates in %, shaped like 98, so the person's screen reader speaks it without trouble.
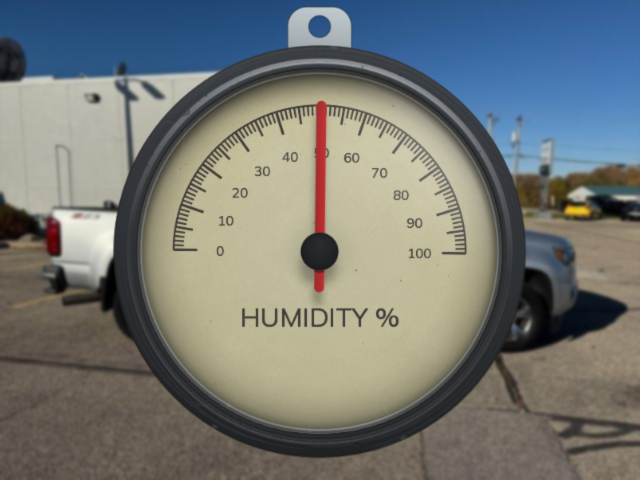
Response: 50
